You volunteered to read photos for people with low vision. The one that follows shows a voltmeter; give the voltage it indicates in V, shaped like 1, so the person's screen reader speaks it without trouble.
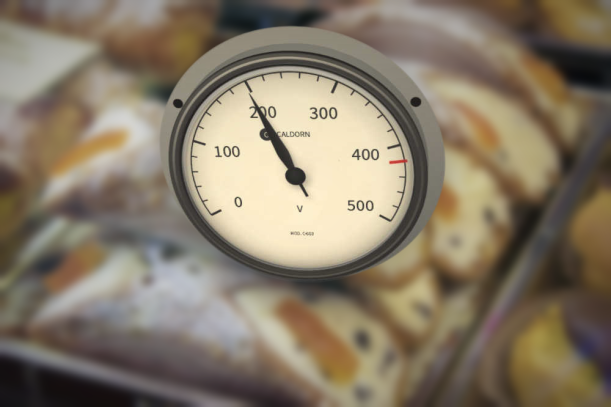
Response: 200
